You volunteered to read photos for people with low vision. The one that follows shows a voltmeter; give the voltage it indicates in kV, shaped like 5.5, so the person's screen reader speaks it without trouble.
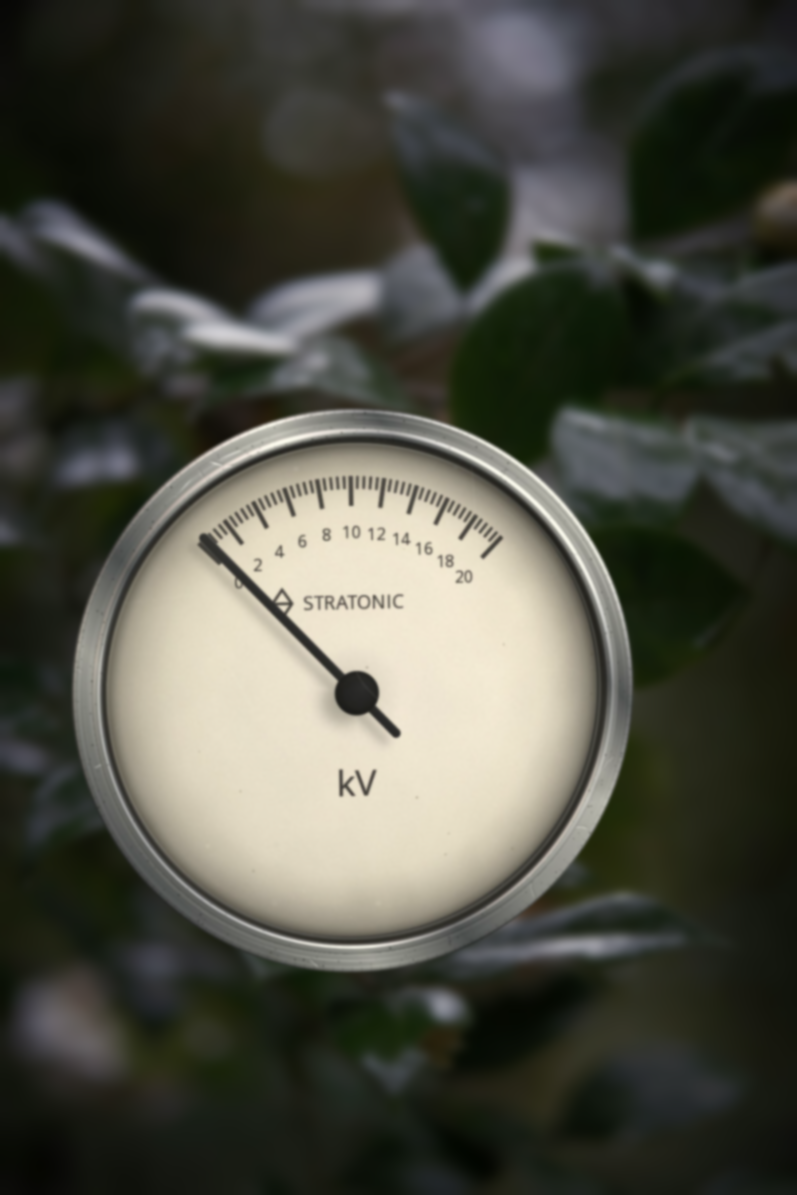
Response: 0.4
